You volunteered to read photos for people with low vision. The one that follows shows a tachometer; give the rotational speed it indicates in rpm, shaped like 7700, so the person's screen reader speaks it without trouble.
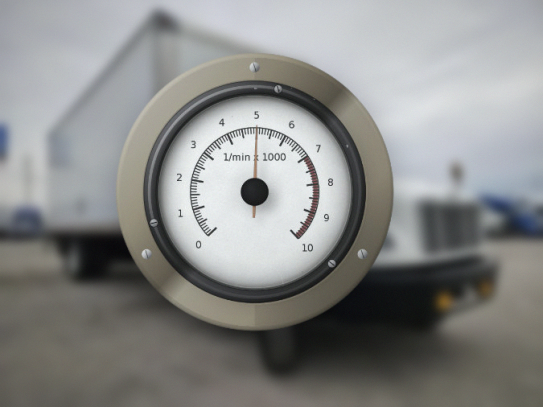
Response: 5000
